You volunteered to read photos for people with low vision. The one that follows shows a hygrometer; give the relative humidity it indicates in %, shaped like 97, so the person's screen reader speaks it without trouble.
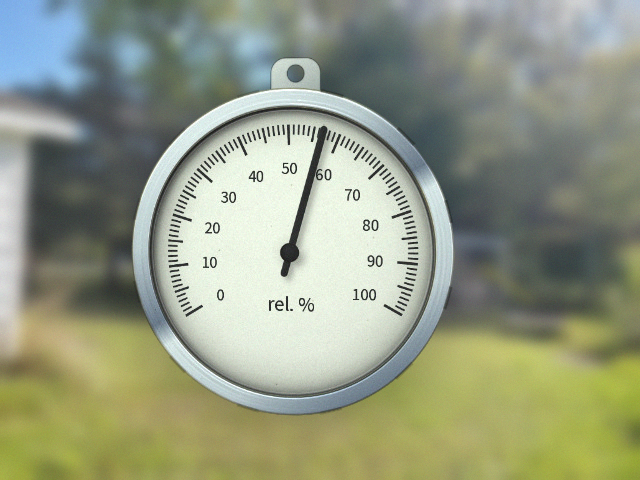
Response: 57
